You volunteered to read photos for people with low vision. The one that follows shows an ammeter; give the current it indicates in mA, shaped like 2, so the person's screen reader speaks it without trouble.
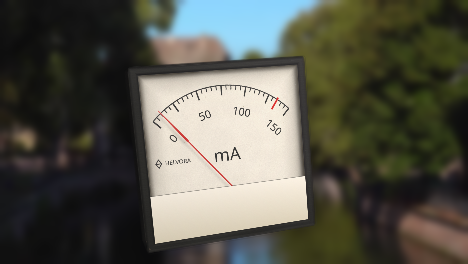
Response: 10
